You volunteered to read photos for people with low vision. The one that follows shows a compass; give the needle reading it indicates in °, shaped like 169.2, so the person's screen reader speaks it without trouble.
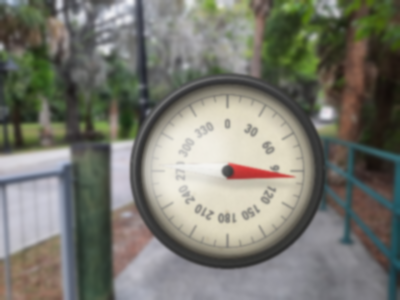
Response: 95
